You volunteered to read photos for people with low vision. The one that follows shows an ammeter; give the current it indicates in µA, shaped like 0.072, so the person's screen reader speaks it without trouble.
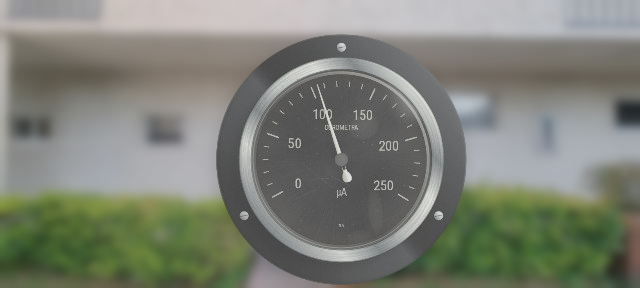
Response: 105
